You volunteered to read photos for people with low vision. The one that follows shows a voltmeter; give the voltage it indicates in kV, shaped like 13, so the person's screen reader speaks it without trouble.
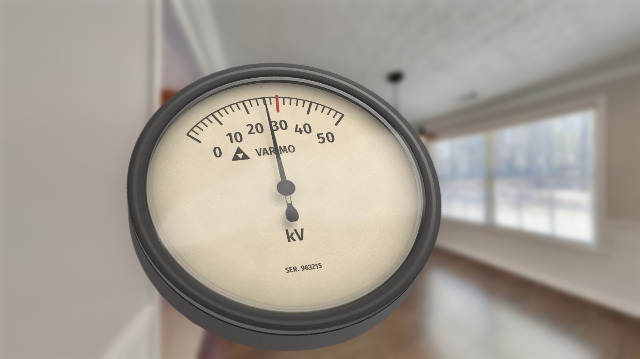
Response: 26
